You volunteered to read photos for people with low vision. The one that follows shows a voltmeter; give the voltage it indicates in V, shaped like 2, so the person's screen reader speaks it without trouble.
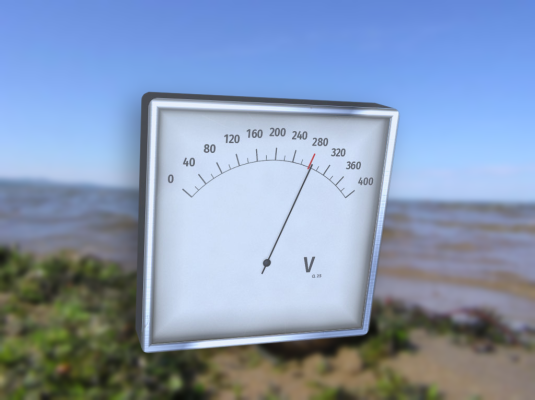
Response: 280
